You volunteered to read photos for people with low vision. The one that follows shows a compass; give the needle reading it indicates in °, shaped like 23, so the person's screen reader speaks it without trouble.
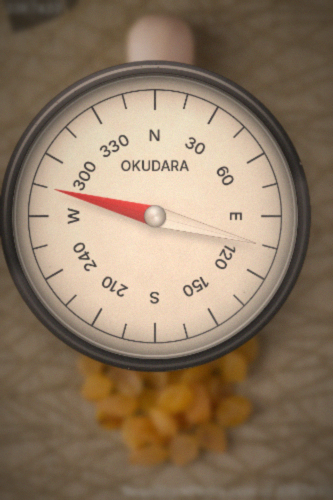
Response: 285
